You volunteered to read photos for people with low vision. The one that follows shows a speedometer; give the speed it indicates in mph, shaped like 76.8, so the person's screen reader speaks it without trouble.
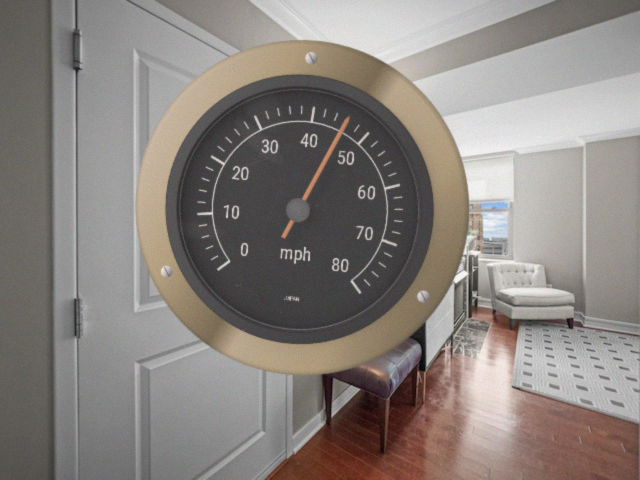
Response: 46
